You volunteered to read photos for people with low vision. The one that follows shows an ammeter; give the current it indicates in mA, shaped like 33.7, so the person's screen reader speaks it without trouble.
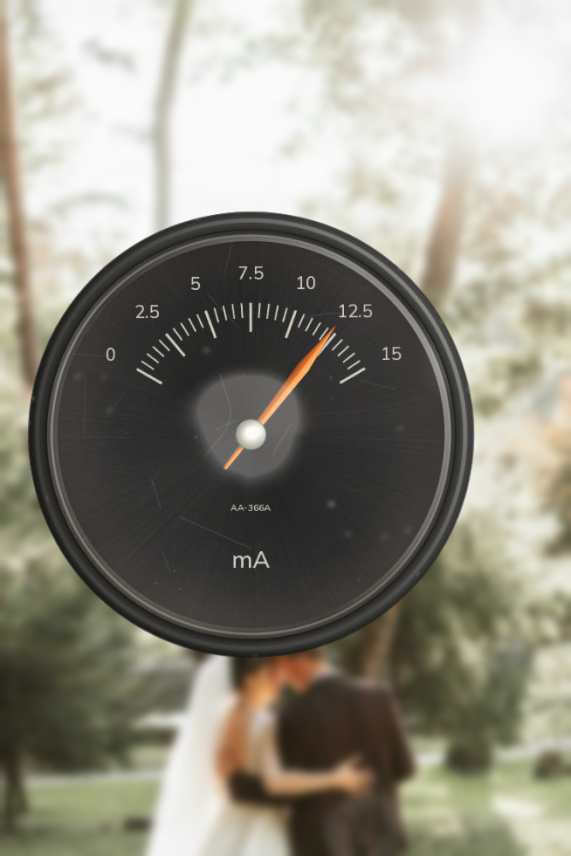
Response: 12.25
